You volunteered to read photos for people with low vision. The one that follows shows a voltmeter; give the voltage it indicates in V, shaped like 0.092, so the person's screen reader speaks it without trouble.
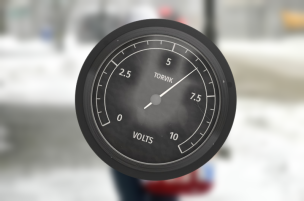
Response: 6.25
